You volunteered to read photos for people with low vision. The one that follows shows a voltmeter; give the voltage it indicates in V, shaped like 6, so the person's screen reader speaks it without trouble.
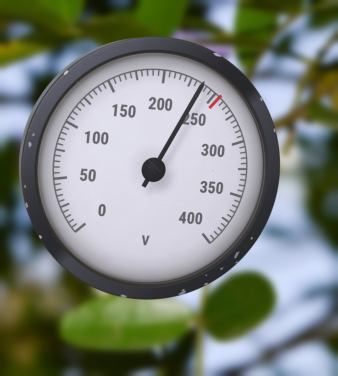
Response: 235
